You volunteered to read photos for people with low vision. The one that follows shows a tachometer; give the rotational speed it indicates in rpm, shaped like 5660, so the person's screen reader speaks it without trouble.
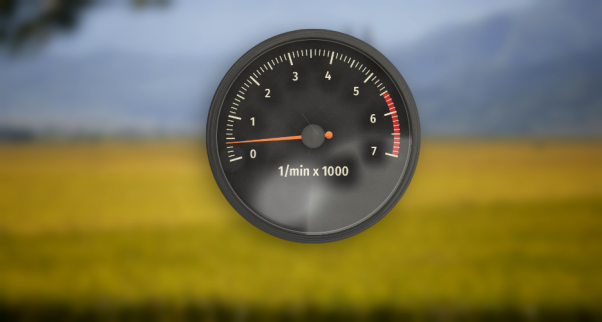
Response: 400
